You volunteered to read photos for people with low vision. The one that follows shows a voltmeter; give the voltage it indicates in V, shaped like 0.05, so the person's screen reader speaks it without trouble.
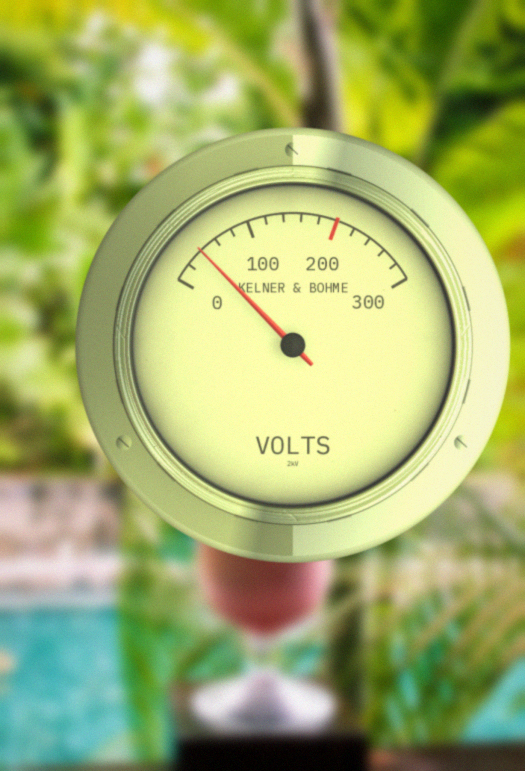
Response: 40
